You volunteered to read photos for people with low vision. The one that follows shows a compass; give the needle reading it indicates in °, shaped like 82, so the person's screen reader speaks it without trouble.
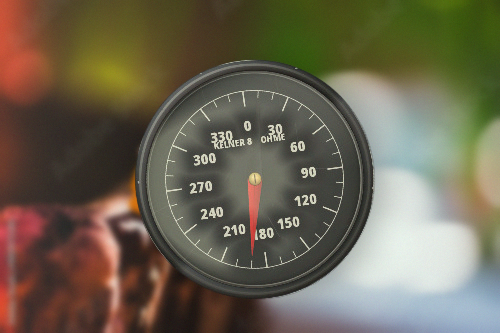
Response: 190
